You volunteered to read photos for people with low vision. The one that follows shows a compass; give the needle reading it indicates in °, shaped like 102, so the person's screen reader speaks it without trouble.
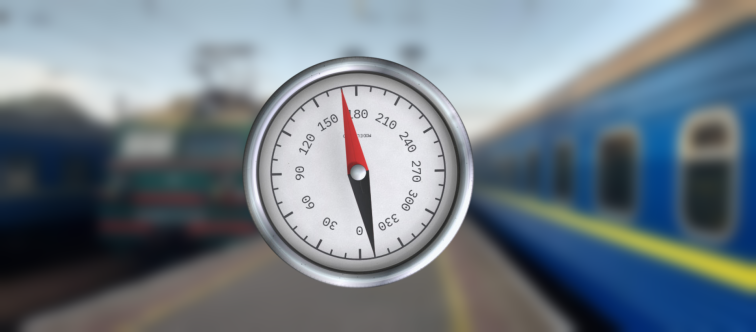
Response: 170
